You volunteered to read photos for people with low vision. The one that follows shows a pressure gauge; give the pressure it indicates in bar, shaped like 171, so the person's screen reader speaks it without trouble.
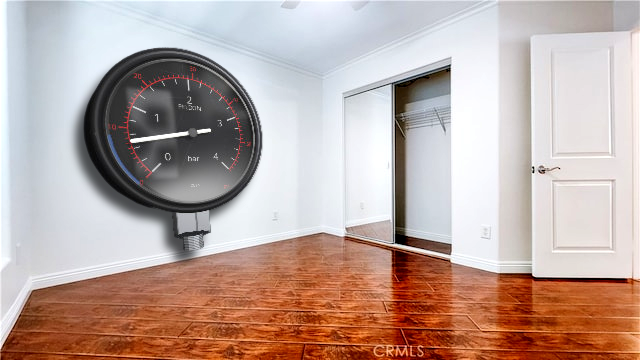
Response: 0.5
